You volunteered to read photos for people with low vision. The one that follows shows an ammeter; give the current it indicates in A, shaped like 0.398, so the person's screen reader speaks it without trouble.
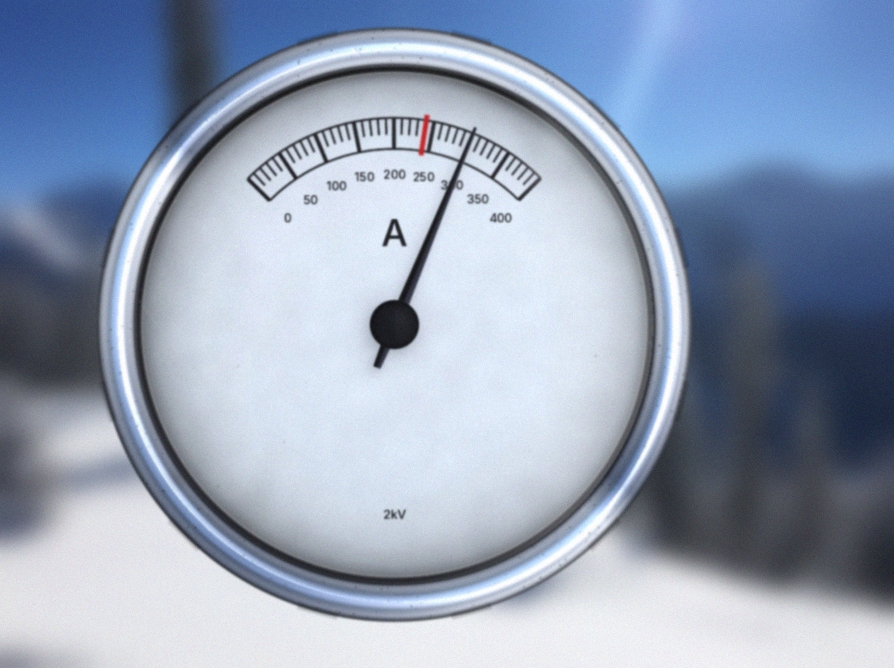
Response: 300
